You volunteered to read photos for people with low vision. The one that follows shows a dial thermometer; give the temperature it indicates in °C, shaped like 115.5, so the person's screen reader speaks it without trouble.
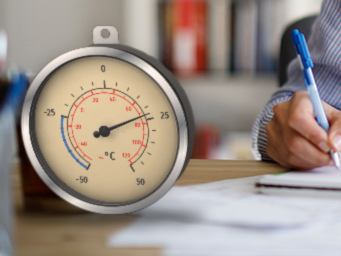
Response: 22.5
